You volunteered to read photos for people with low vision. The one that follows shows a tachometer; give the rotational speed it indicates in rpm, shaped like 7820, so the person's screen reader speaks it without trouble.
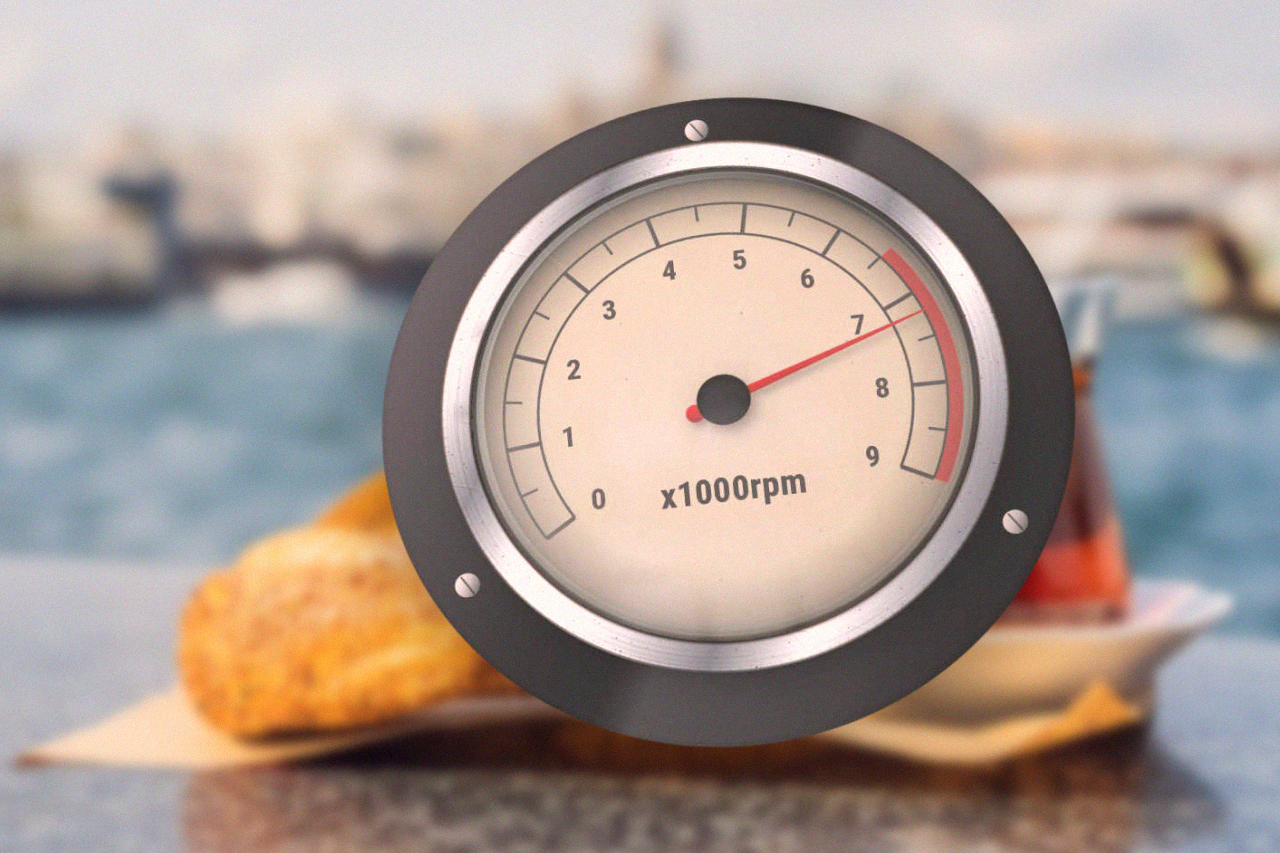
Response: 7250
